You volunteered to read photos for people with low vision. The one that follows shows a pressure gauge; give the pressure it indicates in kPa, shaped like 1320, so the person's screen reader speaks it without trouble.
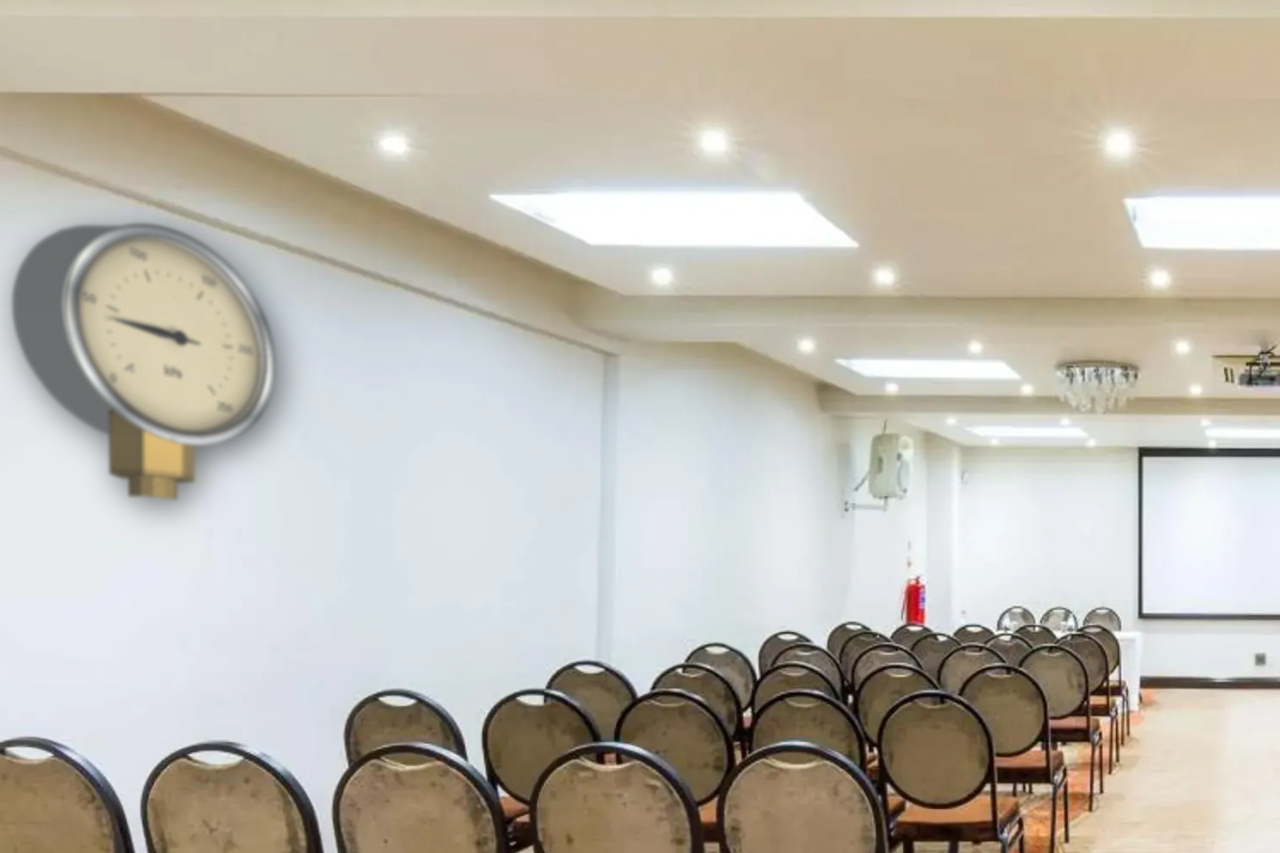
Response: 40
